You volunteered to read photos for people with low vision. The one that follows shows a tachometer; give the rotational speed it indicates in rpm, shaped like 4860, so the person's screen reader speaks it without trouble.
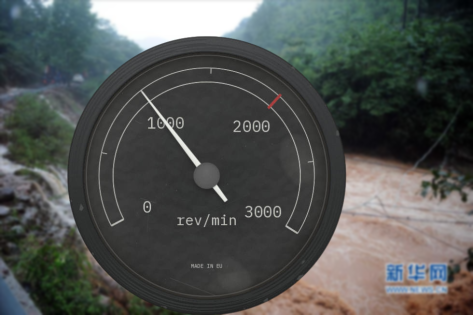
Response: 1000
